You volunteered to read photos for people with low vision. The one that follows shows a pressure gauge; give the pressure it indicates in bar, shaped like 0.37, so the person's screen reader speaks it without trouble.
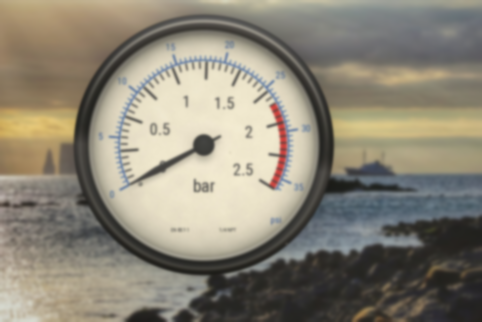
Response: 0
